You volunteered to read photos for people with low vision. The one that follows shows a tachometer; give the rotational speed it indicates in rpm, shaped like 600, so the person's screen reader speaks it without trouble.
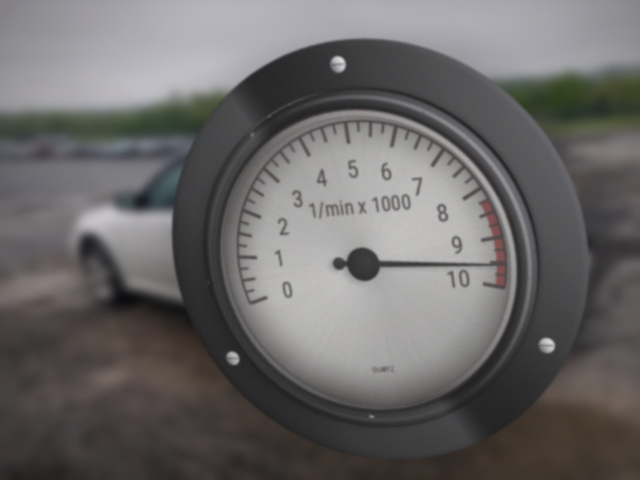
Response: 9500
